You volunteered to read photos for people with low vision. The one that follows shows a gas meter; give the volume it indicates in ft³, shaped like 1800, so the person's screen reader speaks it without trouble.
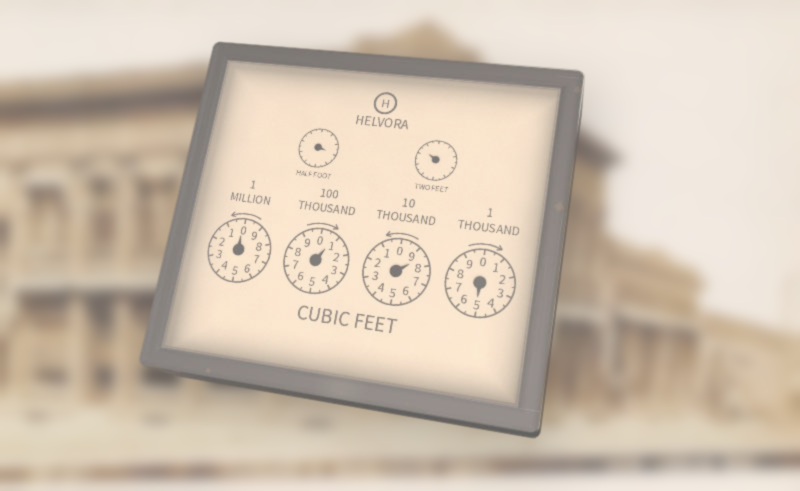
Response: 8500
